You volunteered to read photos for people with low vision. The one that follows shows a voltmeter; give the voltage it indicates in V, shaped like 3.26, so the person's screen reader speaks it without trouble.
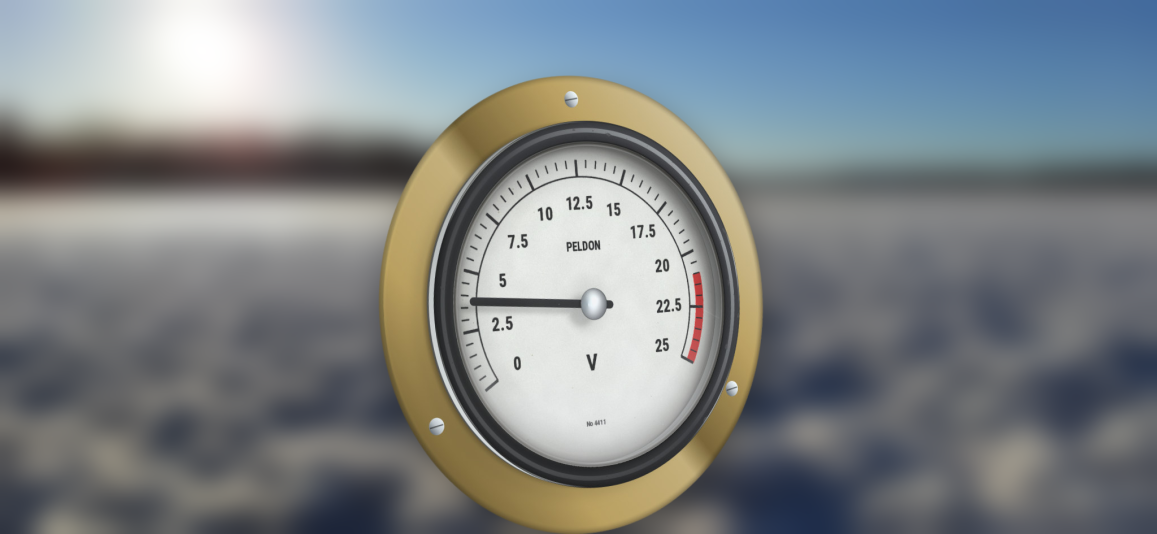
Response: 3.75
